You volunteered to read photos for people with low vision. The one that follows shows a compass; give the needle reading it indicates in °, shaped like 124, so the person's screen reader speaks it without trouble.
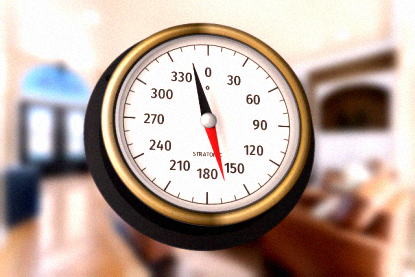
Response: 165
